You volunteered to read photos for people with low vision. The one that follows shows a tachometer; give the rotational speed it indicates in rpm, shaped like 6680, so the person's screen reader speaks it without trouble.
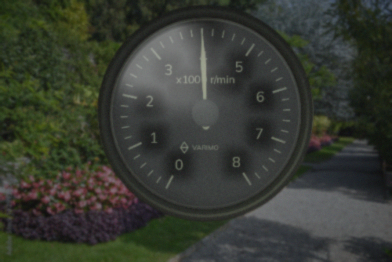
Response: 4000
